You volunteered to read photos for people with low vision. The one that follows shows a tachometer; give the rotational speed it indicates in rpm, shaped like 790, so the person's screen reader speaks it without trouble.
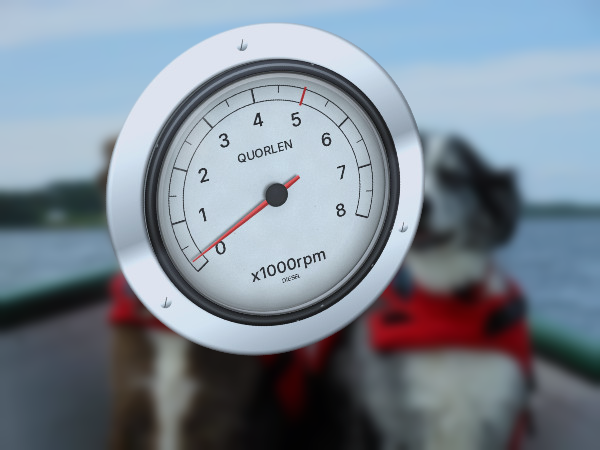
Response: 250
